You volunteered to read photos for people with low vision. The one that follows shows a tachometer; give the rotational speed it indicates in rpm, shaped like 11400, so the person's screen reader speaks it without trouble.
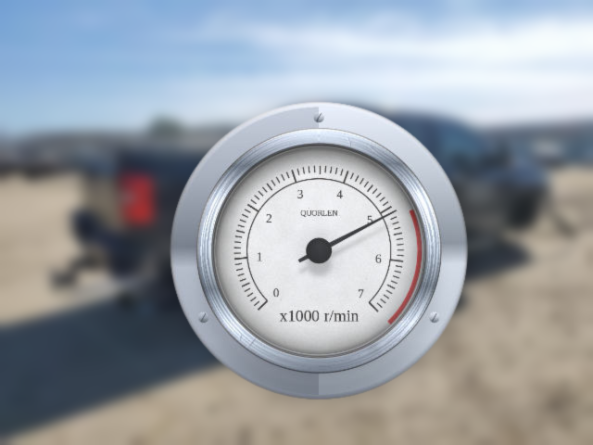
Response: 5100
